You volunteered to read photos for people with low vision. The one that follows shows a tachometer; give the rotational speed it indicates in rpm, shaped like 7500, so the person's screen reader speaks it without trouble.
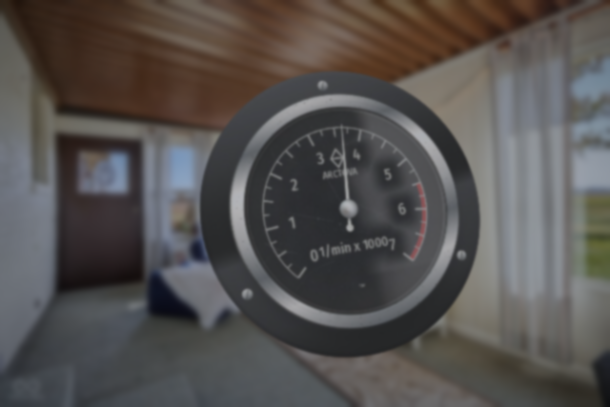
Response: 3625
